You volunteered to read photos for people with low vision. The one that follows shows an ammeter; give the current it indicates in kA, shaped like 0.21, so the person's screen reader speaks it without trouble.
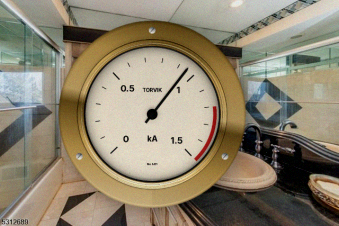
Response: 0.95
